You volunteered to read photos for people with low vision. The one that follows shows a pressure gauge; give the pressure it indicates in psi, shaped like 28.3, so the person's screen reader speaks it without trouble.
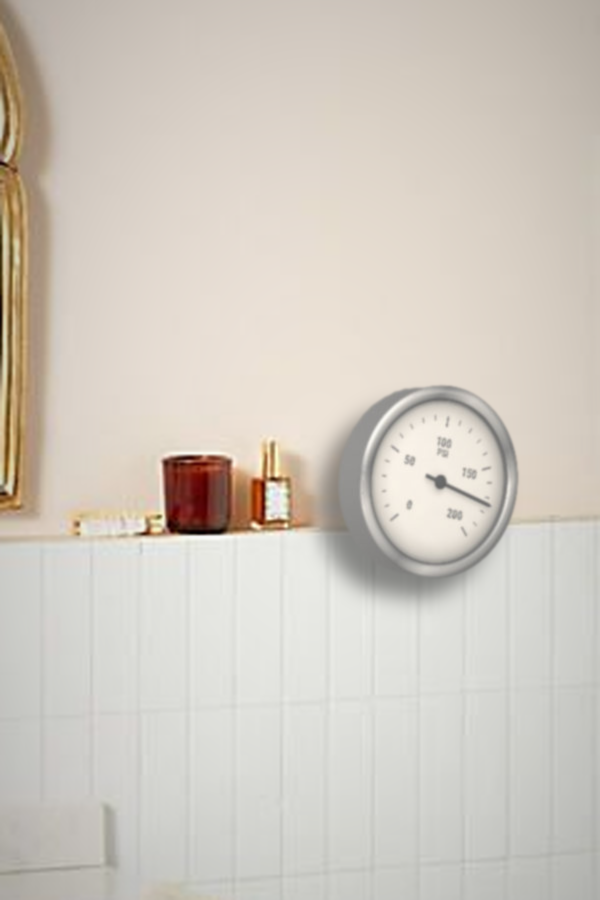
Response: 175
